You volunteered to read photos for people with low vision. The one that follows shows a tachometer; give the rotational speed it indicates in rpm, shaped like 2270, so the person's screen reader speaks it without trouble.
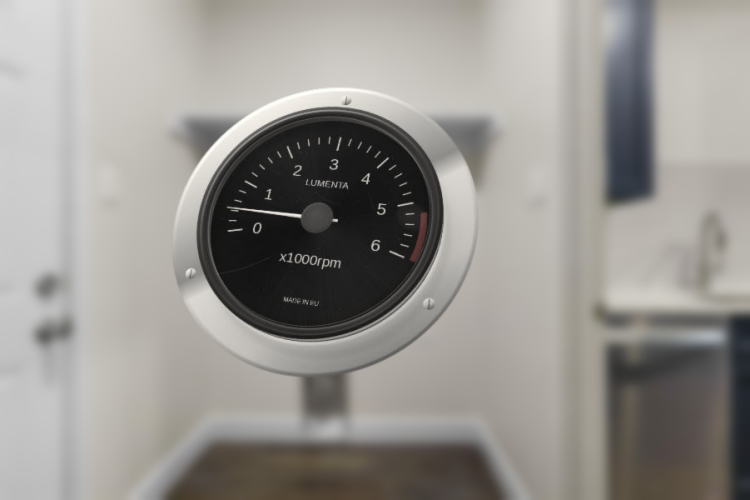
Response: 400
